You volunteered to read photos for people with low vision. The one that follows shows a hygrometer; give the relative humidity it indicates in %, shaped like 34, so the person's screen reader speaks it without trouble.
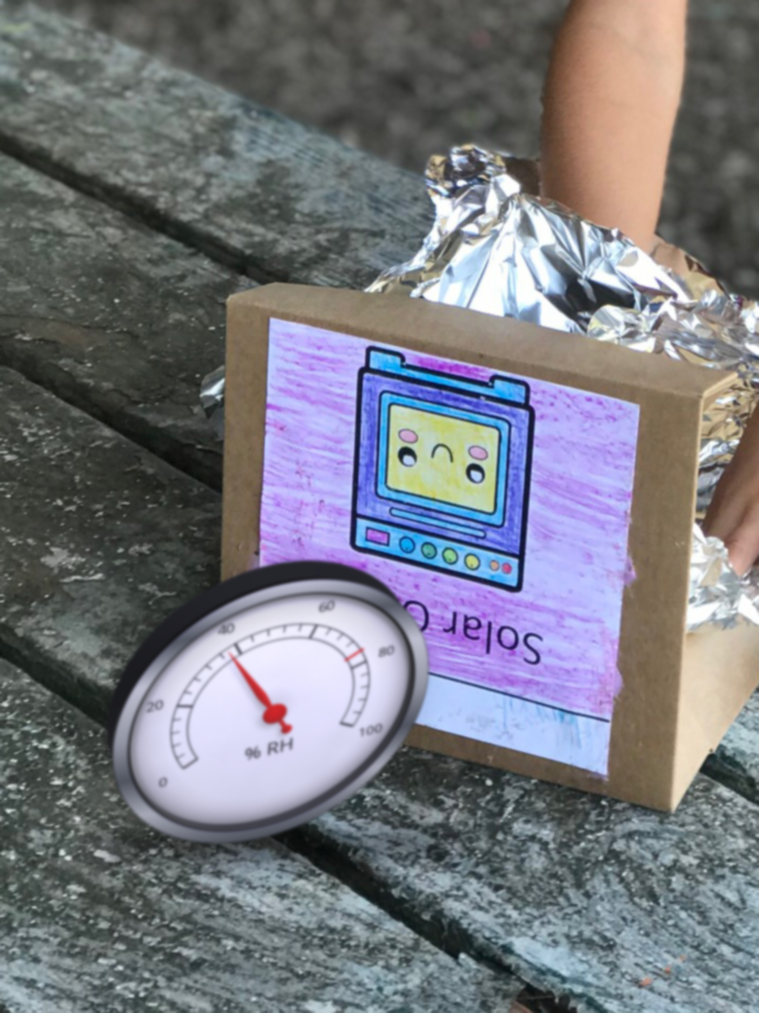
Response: 38
